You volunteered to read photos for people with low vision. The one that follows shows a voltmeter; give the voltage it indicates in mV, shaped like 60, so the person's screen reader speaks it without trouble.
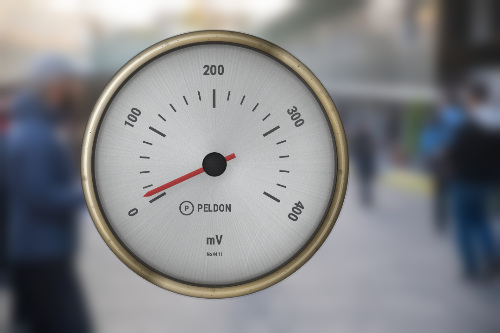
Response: 10
